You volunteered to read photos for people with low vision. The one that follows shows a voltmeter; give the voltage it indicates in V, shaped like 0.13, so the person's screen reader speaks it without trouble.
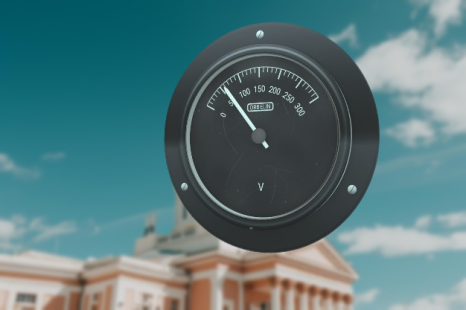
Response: 60
